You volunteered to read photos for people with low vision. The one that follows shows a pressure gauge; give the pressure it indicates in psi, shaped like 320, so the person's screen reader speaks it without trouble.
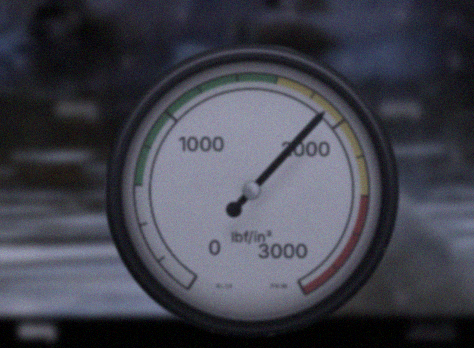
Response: 1900
